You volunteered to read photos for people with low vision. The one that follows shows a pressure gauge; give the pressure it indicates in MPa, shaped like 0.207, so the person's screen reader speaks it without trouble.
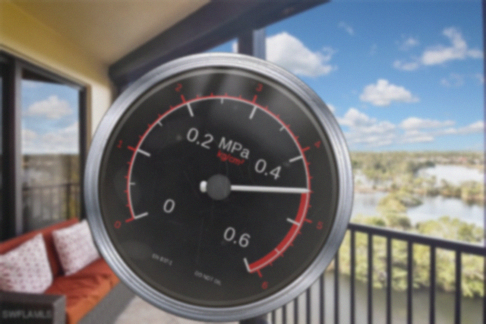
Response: 0.45
